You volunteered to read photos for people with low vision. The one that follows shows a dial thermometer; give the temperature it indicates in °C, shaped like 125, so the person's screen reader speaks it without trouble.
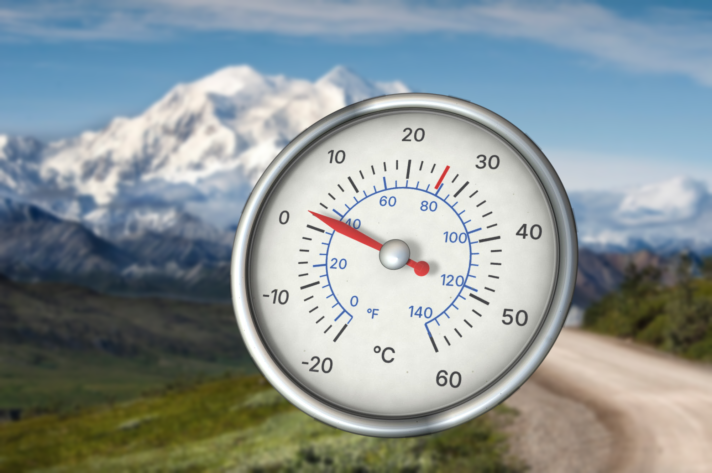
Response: 2
